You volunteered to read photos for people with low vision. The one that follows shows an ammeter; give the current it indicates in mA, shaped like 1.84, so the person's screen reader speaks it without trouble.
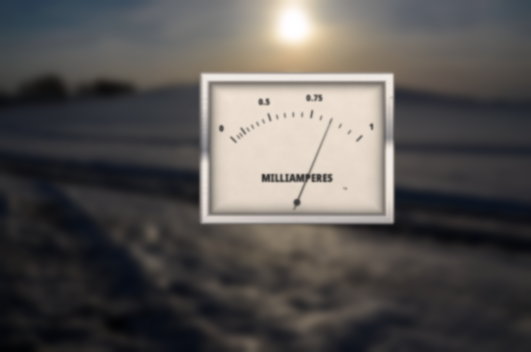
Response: 0.85
